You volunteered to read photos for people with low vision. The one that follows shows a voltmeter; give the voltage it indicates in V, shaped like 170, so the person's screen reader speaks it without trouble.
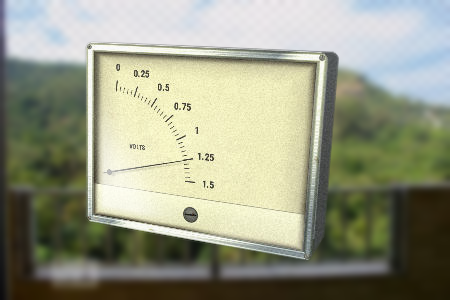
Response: 1.25
